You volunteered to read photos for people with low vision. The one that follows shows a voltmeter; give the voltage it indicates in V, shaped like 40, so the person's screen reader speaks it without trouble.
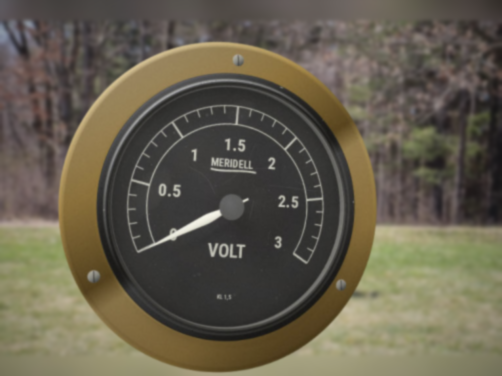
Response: 0
